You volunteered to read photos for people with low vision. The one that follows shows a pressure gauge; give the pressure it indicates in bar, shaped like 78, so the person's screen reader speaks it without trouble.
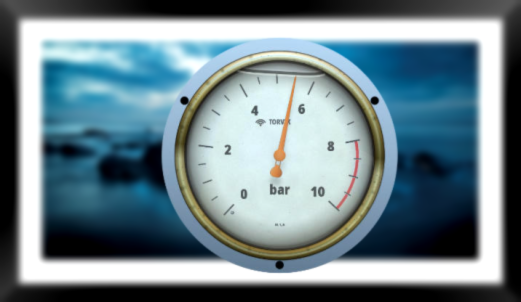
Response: 5.5
